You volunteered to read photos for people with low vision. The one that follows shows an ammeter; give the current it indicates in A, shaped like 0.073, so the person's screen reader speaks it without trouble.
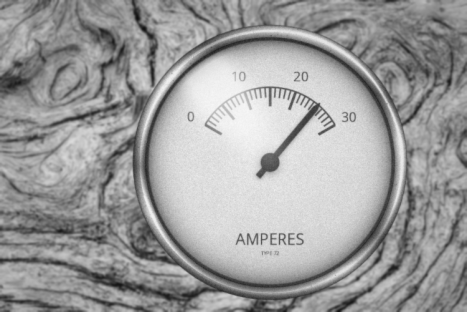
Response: 25
